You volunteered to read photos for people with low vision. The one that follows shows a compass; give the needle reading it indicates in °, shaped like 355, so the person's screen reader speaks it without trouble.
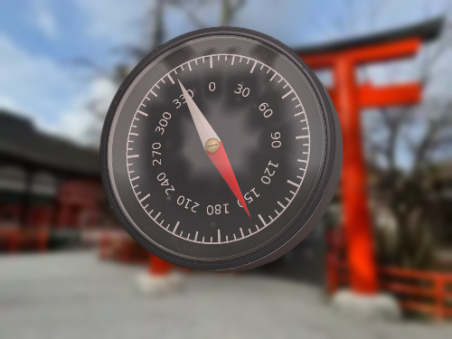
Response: 155
